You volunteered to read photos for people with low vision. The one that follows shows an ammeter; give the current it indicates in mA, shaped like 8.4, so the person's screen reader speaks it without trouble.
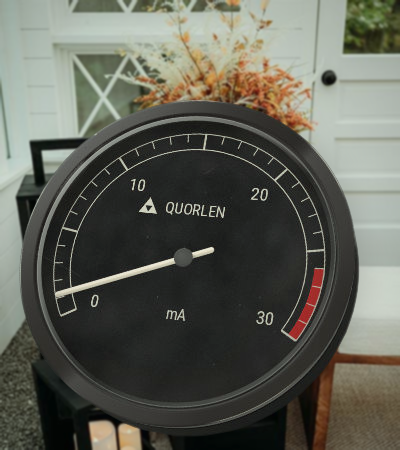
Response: 1
